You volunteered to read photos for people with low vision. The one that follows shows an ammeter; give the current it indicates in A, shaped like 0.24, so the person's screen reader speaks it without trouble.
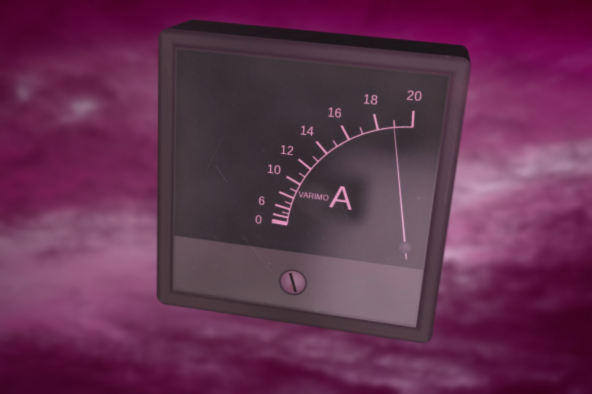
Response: 19
